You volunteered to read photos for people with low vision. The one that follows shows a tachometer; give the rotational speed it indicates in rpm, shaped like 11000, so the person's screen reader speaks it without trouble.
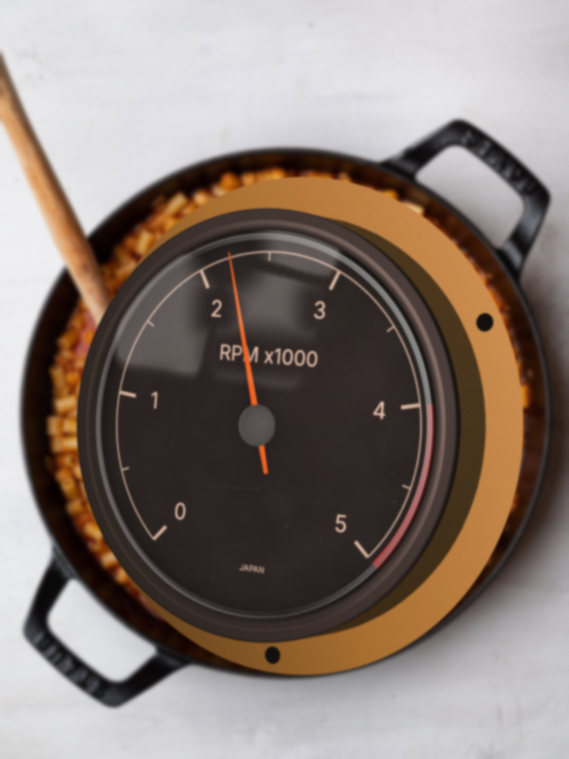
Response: 2250
